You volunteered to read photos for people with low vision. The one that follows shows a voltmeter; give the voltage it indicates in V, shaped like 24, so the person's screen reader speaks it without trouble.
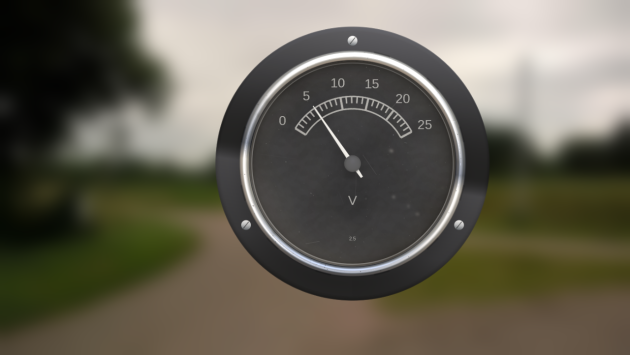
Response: 5
